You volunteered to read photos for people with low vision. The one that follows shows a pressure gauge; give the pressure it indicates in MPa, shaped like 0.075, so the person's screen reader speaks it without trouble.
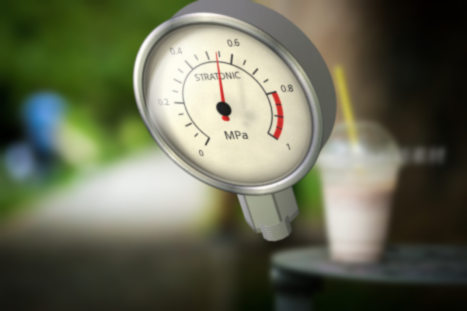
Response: 0.55
